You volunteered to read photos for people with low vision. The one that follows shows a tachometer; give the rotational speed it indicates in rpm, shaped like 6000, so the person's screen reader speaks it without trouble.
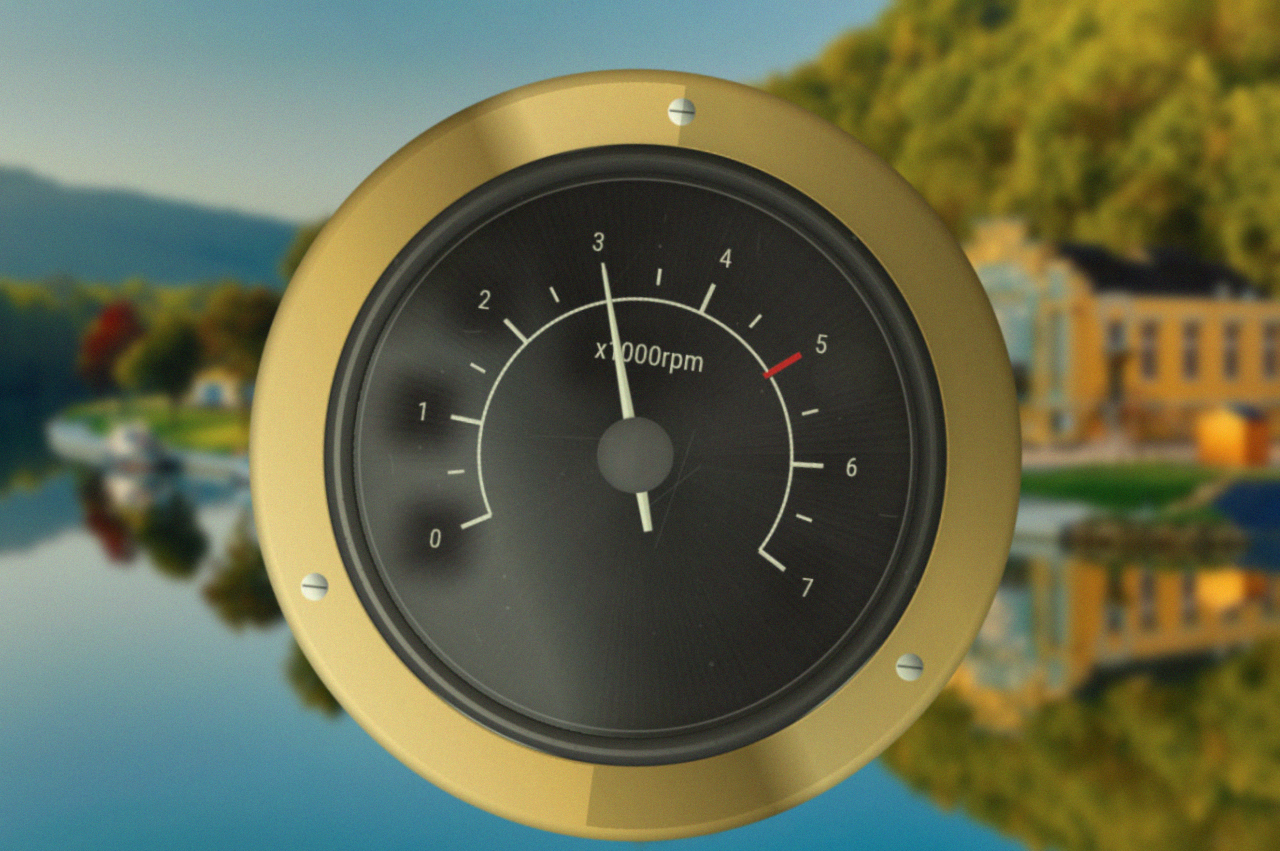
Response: 3000
